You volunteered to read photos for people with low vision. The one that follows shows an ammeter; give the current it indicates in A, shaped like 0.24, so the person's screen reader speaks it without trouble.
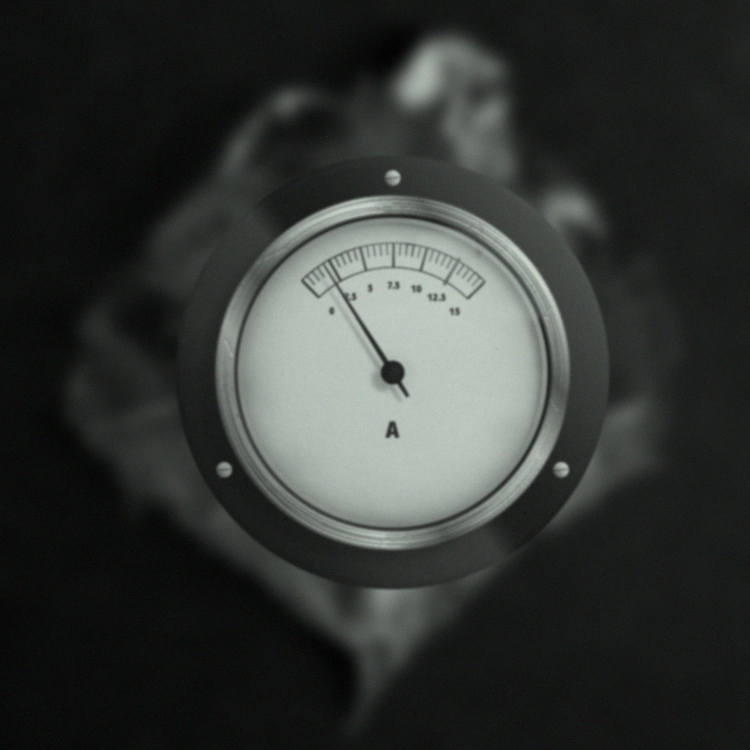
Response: 2
